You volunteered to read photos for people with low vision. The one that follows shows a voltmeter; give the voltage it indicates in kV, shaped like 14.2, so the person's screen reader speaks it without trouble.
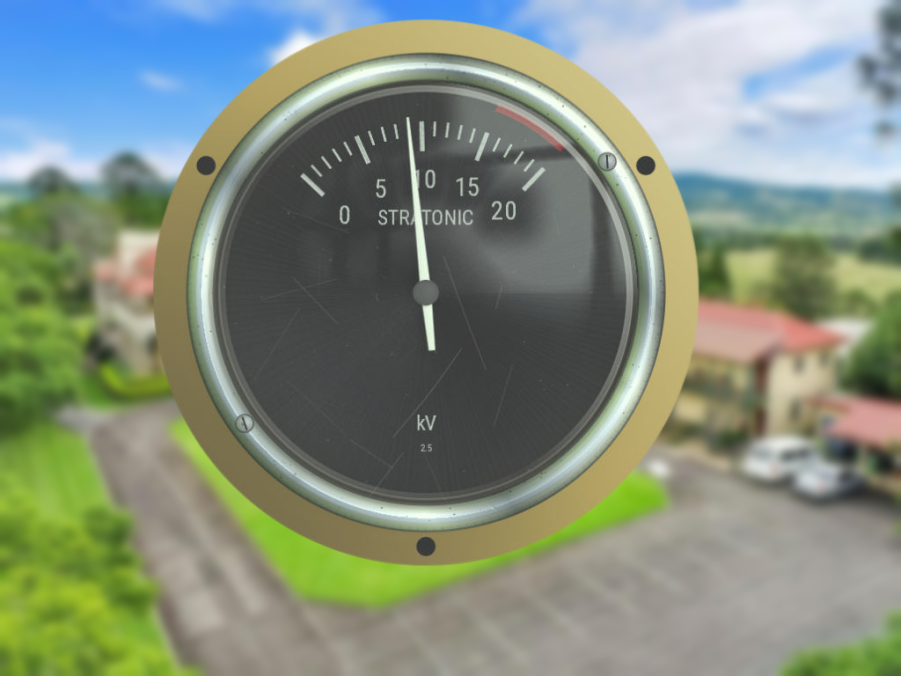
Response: 9
